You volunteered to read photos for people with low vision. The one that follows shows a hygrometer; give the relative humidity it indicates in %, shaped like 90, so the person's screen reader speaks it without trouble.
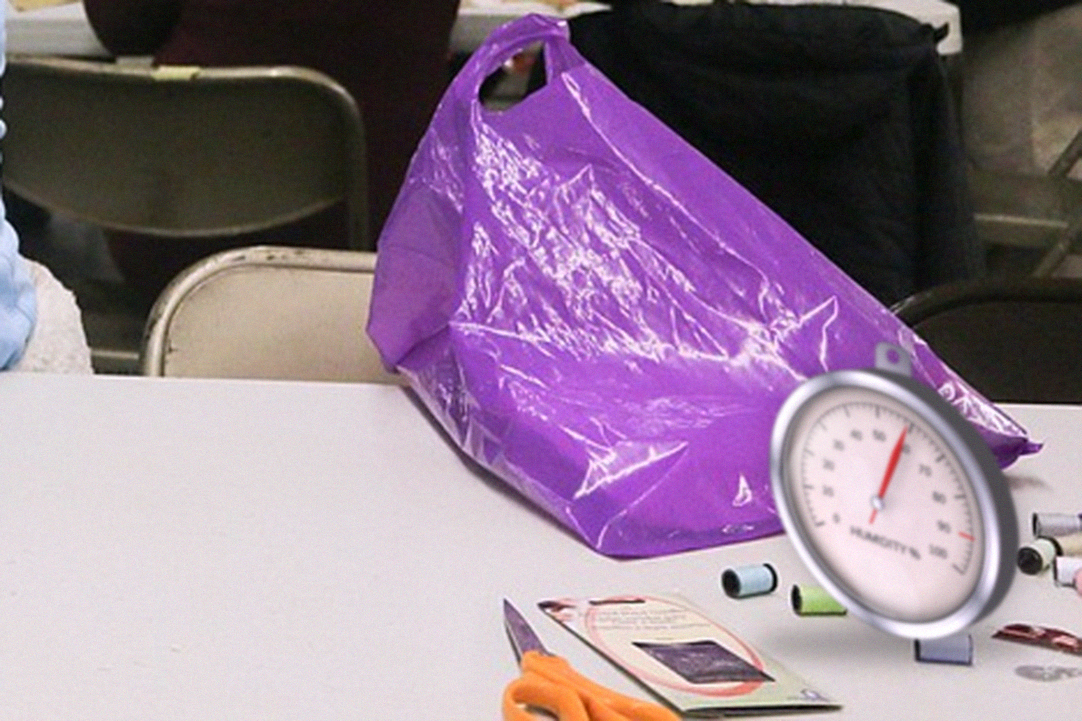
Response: 60
